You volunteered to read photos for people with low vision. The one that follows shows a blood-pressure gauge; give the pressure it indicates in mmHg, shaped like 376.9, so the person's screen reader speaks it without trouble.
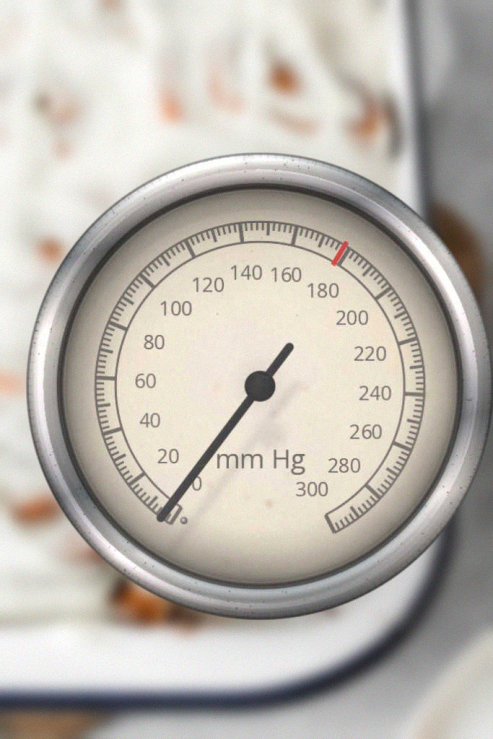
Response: 4
